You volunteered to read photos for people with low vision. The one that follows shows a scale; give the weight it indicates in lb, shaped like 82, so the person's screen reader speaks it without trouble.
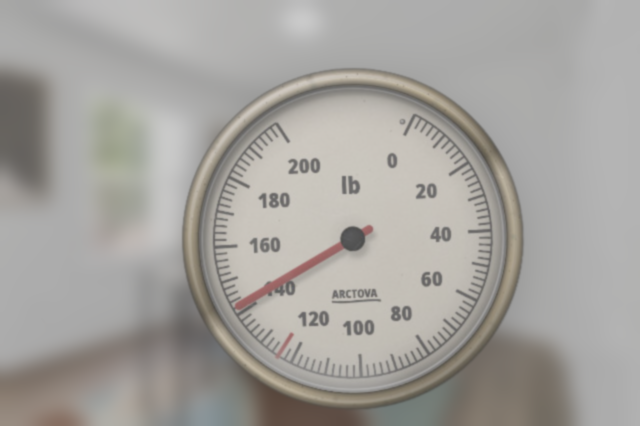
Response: 142
